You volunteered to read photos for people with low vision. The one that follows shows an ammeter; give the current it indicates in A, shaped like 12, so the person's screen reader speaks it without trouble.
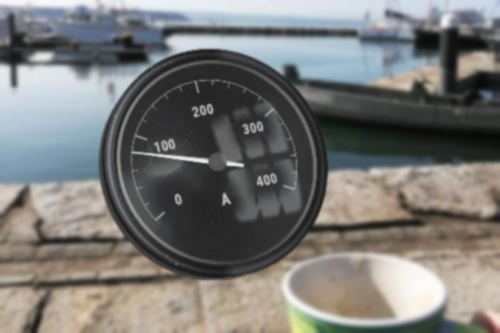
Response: 80
